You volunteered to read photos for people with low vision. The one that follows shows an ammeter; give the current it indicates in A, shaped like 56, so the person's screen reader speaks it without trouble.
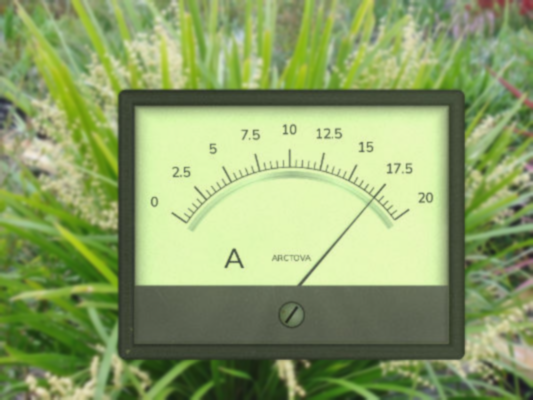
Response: 17.5
